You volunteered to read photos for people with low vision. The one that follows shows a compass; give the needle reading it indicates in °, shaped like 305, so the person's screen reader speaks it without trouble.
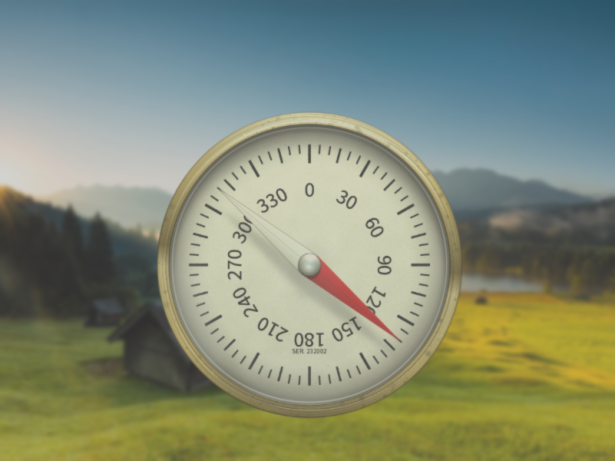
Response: 130
